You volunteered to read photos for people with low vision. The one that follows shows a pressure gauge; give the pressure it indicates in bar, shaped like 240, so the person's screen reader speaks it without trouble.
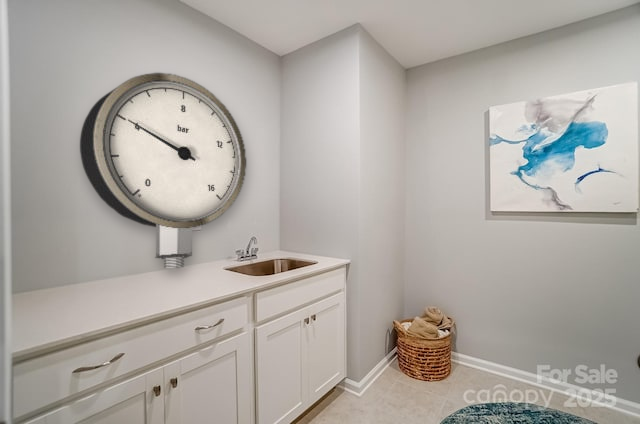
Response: 4
